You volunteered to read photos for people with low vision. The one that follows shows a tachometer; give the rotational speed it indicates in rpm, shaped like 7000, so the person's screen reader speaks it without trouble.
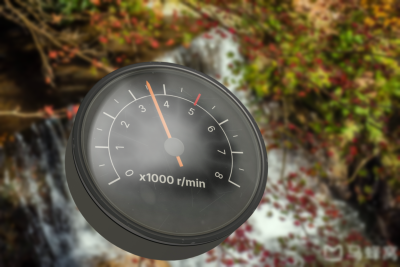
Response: 3500
